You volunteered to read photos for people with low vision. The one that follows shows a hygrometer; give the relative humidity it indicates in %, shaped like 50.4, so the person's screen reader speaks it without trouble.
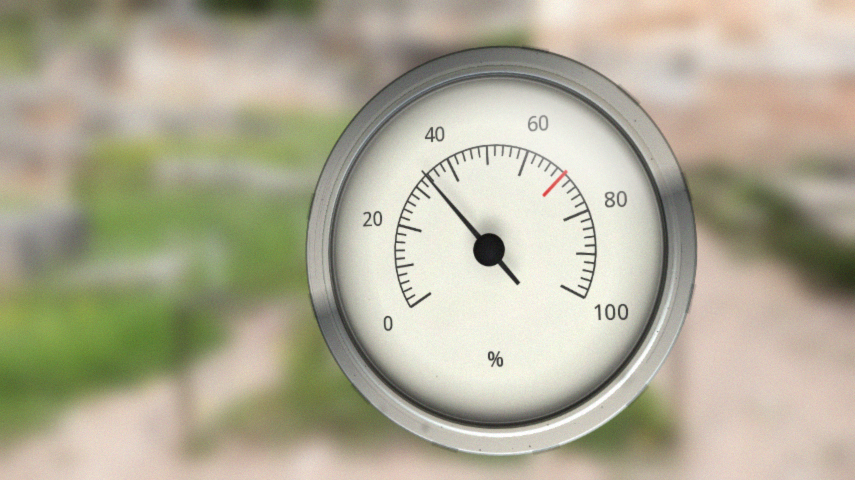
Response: 34
